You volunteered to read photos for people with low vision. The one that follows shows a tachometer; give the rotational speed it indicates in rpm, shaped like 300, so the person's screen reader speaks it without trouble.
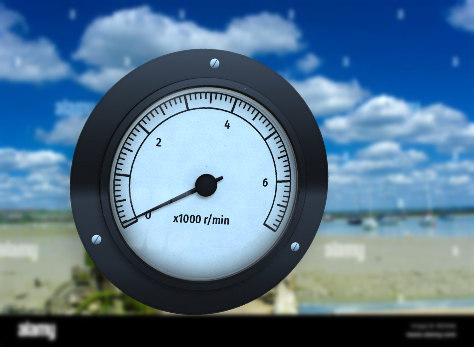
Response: 100
